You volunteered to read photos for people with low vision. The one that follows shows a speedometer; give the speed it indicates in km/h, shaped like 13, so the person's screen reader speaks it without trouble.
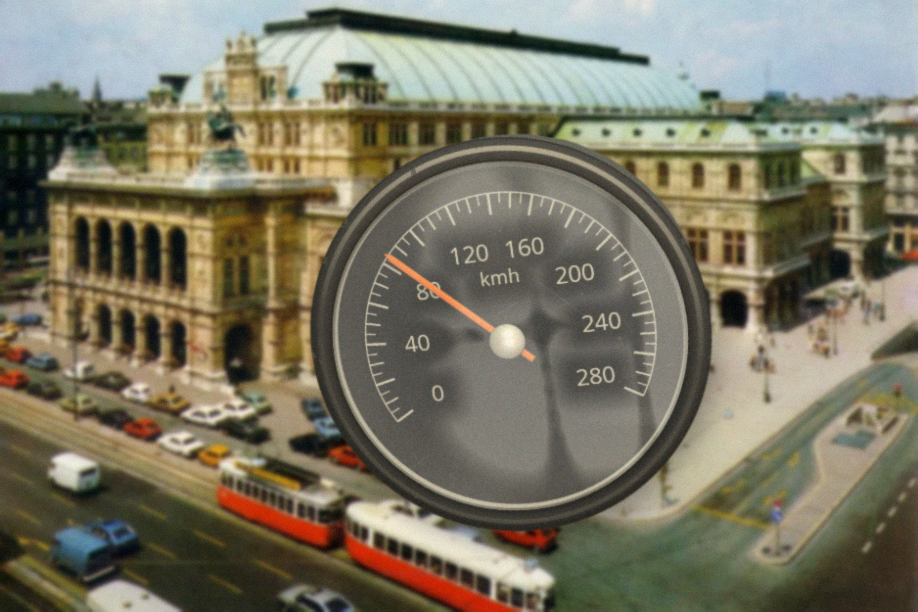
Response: 85
